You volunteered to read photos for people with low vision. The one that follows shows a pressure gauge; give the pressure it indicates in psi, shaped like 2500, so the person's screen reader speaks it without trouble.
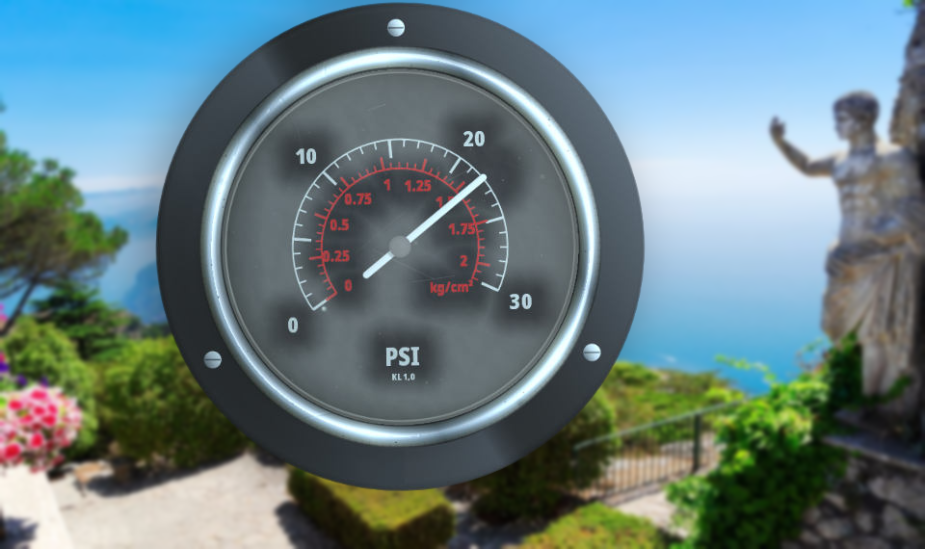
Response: 22
